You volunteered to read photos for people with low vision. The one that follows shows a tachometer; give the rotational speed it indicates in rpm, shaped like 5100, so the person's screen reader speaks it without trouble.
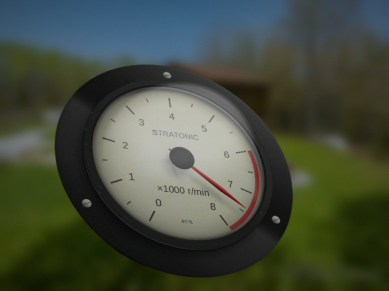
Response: 7500
